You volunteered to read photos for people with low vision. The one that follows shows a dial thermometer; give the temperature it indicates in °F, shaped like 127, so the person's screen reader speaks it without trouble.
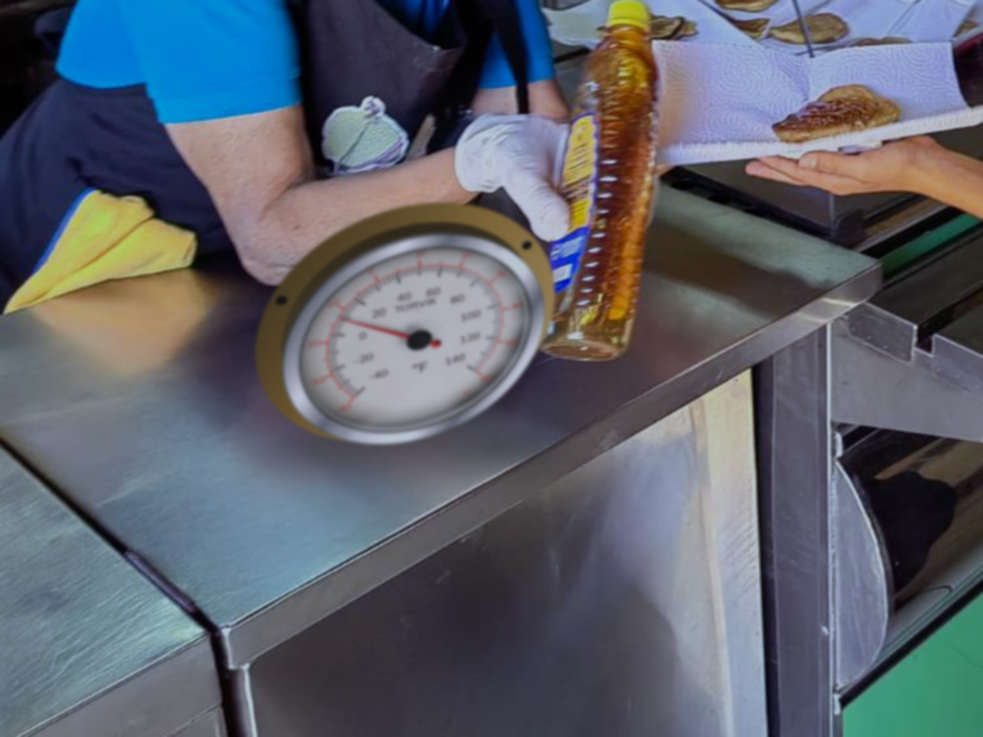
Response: 10
